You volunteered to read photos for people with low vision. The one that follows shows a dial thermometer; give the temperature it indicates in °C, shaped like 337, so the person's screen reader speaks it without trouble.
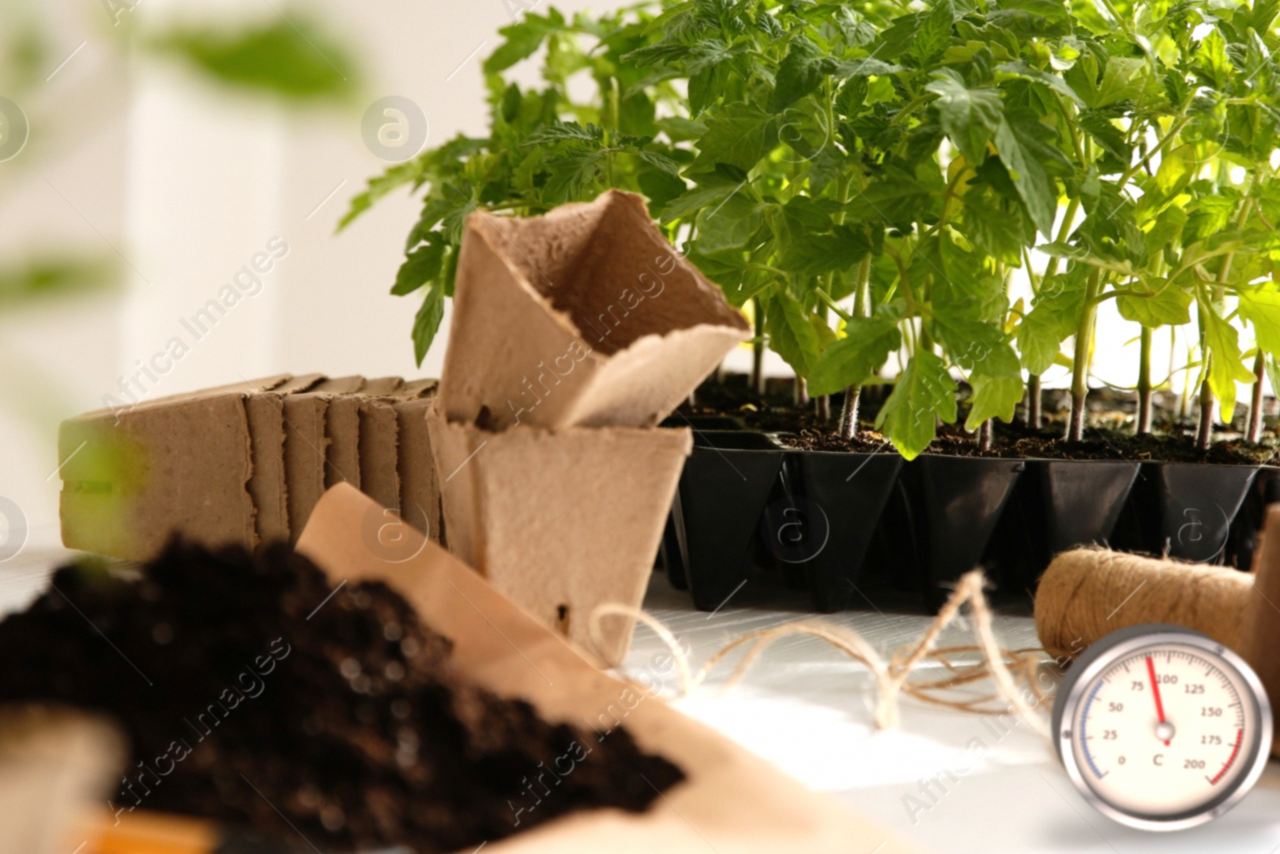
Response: 87.5
